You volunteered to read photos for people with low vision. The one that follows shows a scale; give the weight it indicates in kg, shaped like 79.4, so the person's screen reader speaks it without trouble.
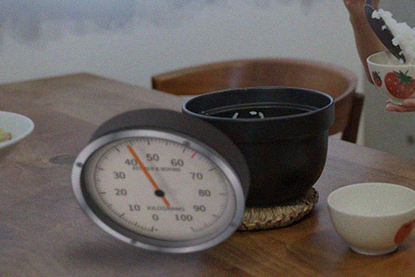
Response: 45
